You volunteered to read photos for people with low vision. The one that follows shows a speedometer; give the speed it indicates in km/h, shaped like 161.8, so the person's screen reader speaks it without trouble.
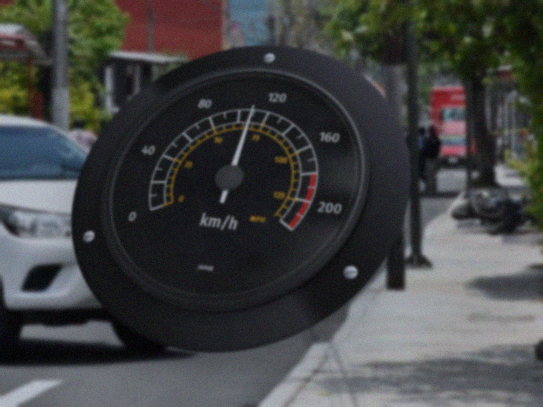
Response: 110
